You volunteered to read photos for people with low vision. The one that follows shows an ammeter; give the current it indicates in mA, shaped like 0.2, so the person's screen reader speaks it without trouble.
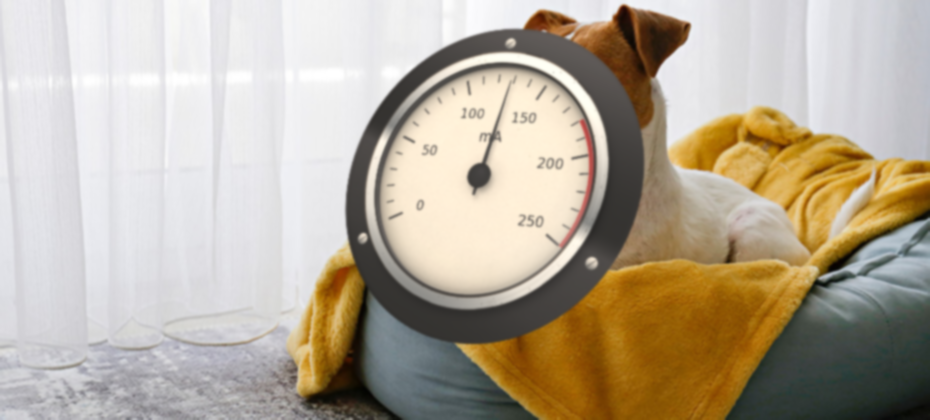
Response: 130
